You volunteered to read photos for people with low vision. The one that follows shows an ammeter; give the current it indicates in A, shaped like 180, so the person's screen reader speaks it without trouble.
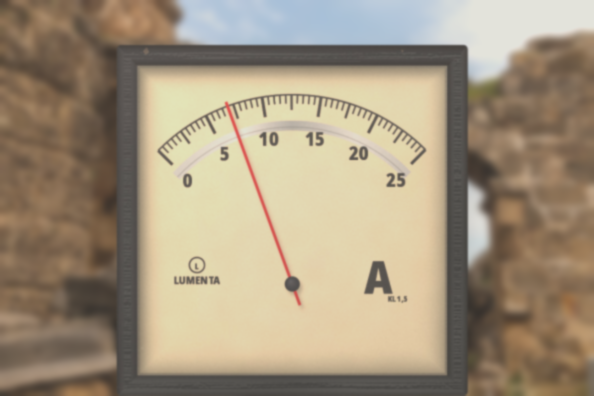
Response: 7
